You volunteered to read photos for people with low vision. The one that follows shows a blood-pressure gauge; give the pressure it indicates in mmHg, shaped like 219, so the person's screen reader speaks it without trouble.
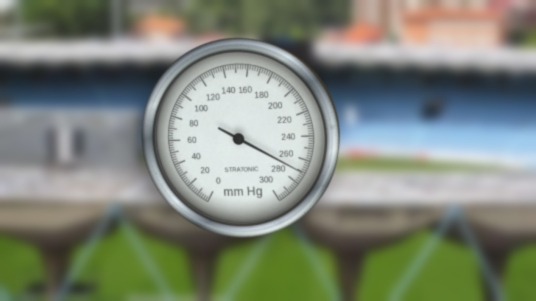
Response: 270
